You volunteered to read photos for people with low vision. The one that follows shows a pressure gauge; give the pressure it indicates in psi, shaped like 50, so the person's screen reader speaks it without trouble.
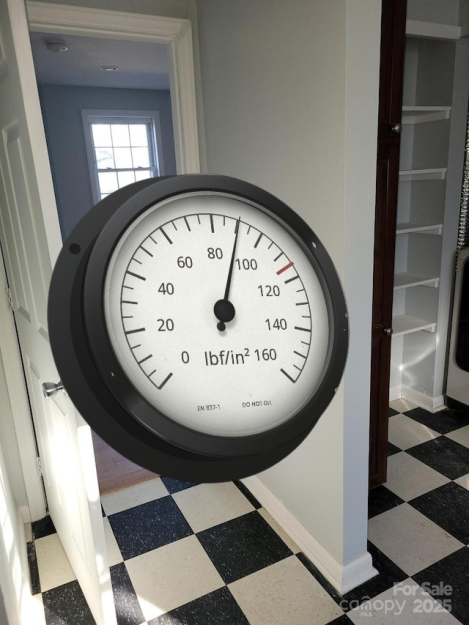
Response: 90
